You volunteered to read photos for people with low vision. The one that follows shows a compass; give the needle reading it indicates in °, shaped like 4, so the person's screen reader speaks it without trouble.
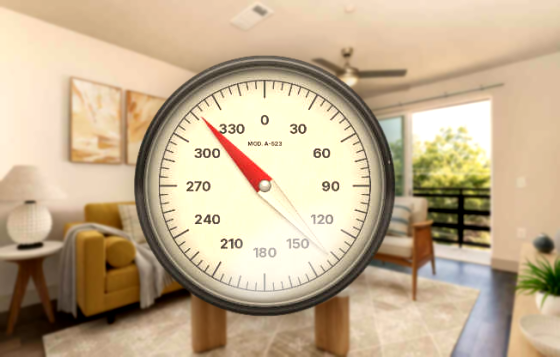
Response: 317.5
